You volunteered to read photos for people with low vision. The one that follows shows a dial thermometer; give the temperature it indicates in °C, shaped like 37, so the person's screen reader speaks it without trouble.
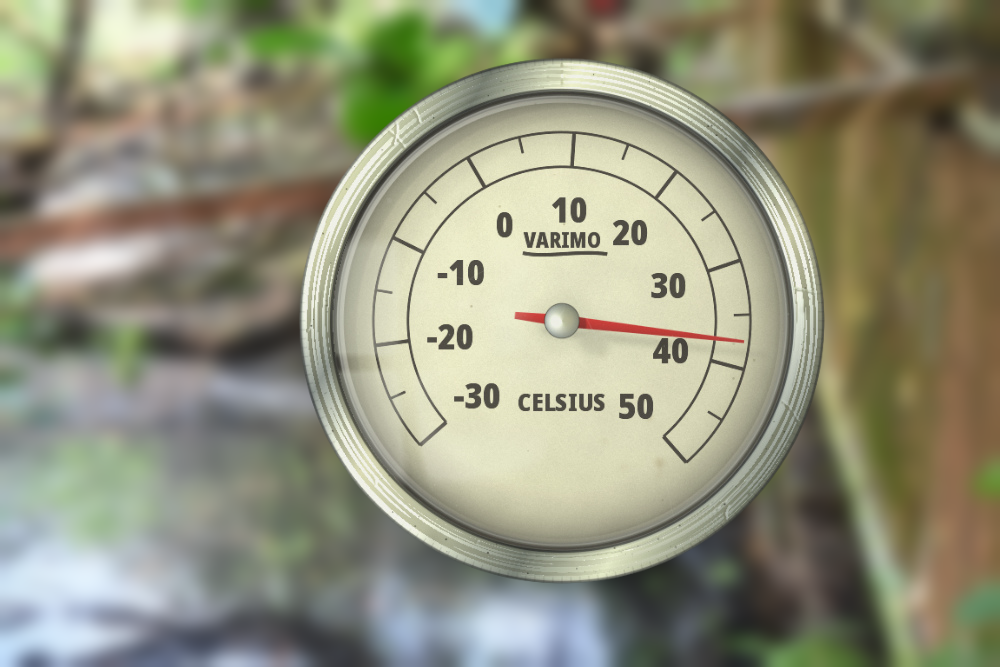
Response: 37.5
